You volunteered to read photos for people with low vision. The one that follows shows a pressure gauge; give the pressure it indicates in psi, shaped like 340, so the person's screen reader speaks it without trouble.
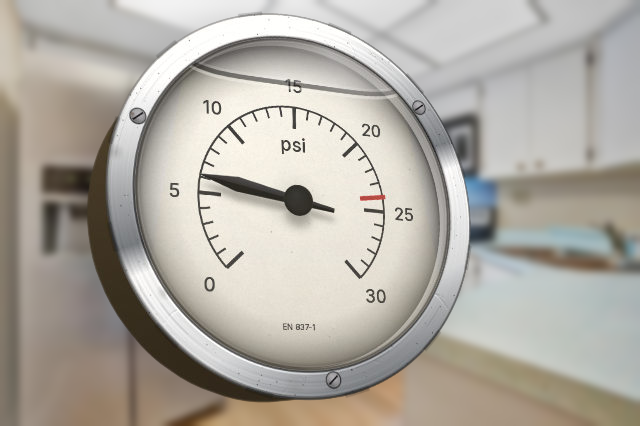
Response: 6
